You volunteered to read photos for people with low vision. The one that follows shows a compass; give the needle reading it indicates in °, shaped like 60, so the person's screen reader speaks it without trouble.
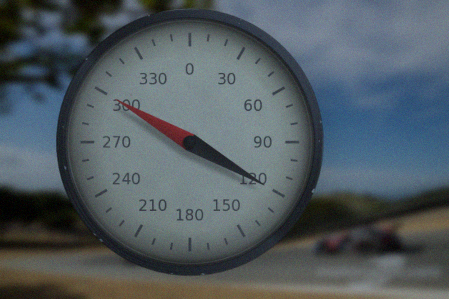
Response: 300
